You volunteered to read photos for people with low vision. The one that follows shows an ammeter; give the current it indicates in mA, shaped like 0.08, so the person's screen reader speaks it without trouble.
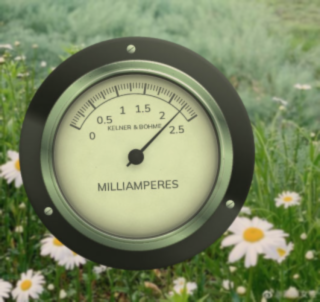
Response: 2.25
